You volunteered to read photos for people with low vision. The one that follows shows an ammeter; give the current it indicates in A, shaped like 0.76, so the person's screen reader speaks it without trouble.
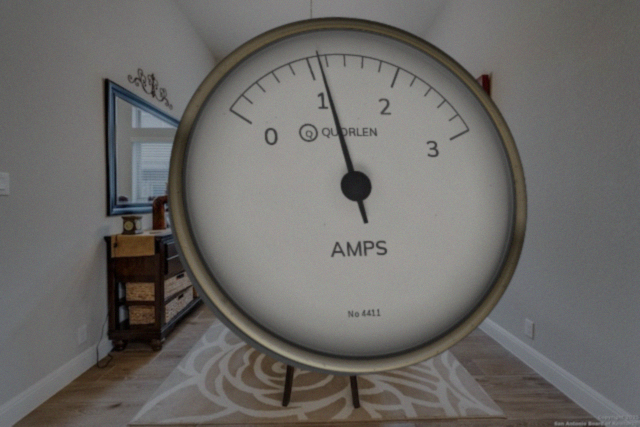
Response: 1.1
